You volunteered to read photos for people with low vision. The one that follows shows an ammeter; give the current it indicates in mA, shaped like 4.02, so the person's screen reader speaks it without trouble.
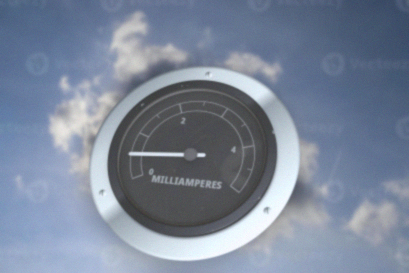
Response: 0.5
